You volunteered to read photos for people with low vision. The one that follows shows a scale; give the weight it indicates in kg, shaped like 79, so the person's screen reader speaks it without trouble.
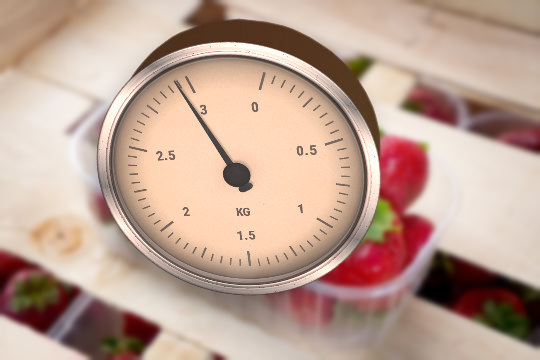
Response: 2.95
